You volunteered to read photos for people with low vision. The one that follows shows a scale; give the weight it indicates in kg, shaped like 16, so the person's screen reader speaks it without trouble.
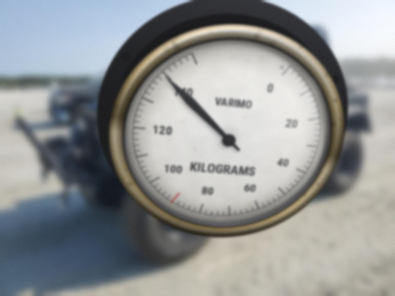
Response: 140
